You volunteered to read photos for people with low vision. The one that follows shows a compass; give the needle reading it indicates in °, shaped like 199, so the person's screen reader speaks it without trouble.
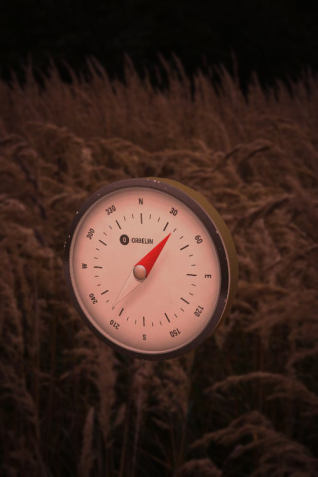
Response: 40
